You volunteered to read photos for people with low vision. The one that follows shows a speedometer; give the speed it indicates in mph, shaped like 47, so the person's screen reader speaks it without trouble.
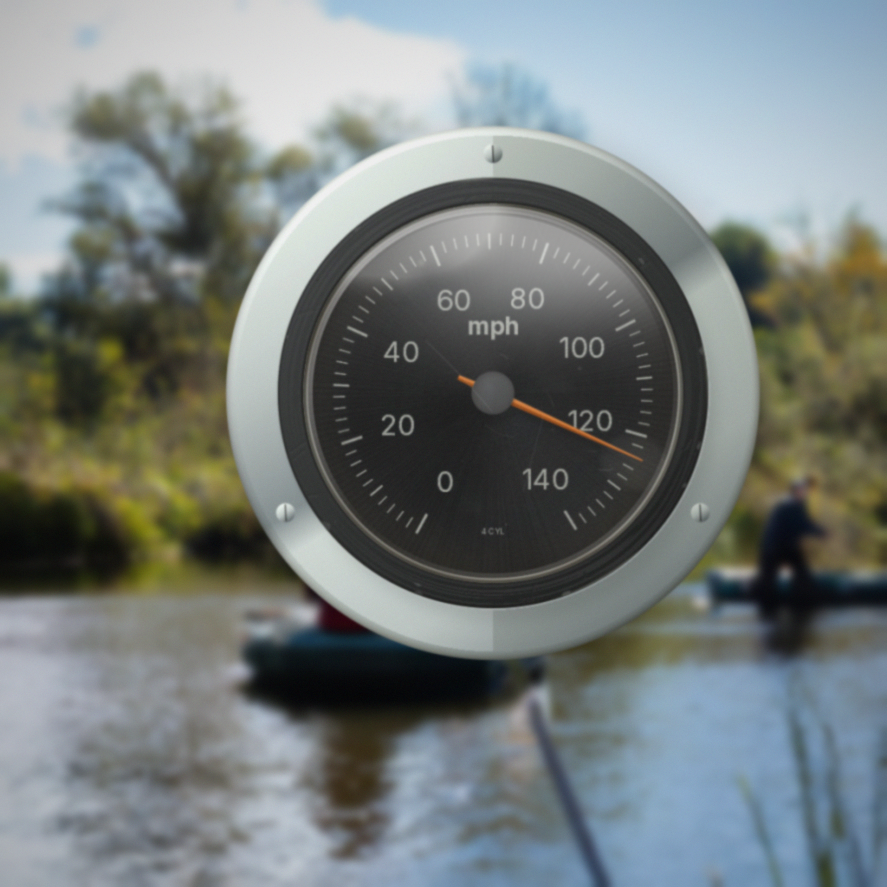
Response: 124
